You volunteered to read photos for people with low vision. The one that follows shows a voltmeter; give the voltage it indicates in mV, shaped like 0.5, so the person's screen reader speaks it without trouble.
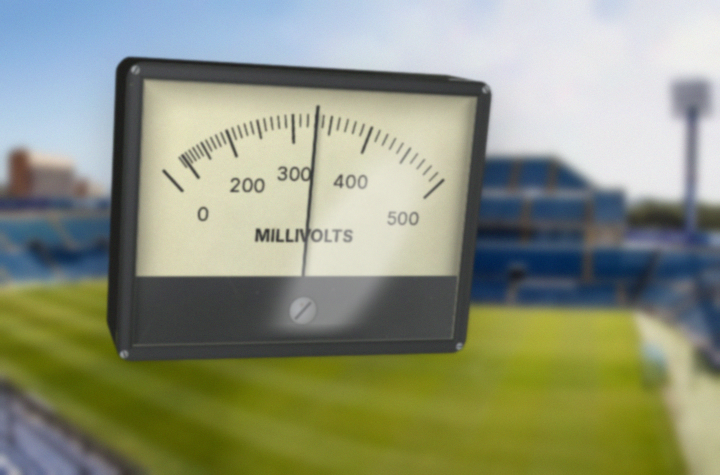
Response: 330
